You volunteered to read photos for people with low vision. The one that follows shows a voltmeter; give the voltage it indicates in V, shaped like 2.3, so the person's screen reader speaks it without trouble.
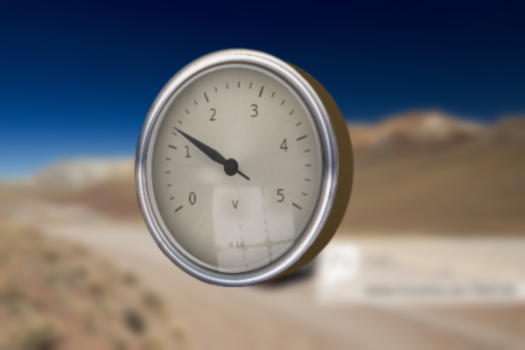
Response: 1.3
